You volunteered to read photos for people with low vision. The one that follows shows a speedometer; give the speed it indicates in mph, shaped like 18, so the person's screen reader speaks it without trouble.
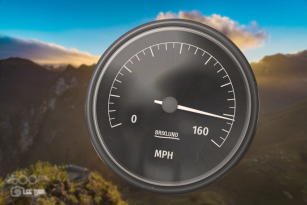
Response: 142.5
